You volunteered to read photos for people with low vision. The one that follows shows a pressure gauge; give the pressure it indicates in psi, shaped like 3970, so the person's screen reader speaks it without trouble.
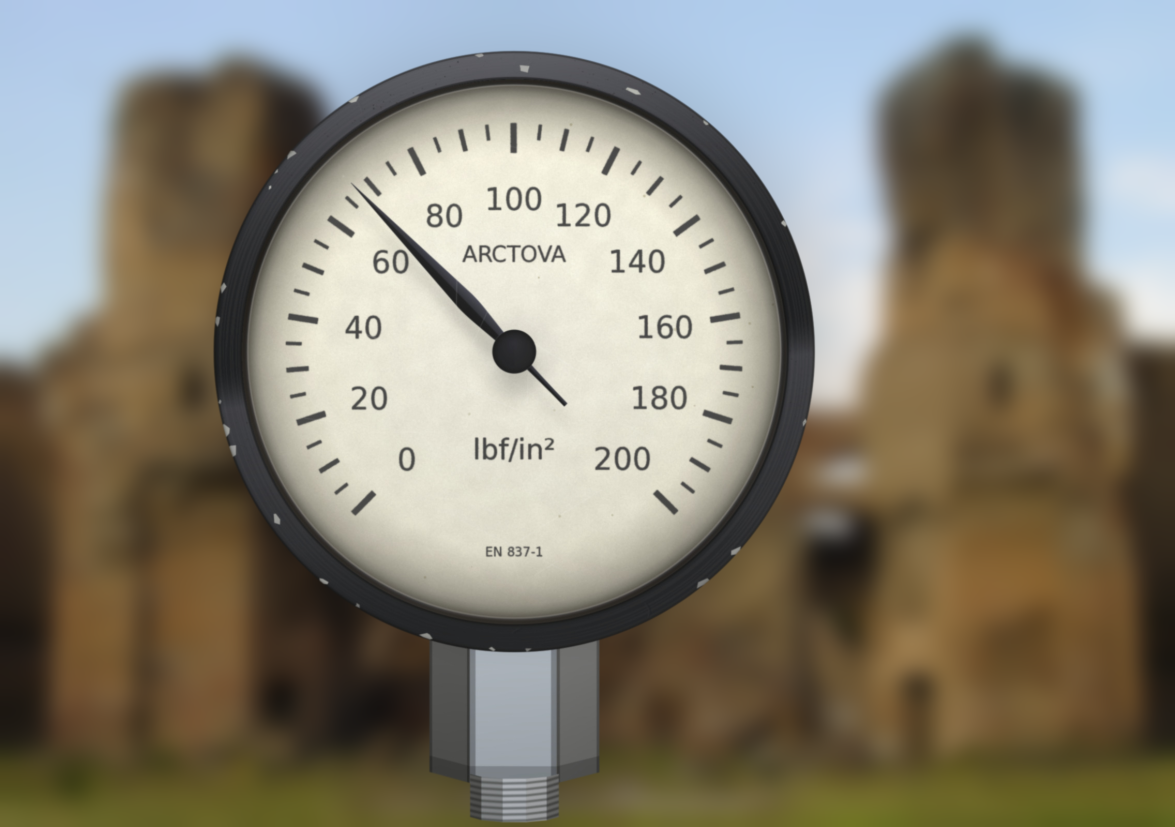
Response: 67.5
